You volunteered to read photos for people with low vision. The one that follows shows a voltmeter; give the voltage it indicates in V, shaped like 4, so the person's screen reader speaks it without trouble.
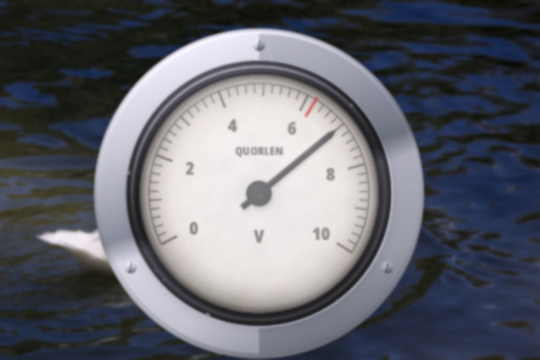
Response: 7
